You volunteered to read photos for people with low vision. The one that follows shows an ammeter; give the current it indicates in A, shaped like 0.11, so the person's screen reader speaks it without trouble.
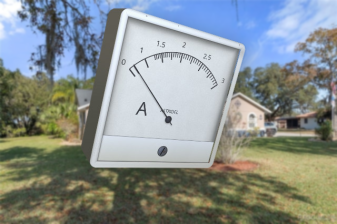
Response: 0.5
